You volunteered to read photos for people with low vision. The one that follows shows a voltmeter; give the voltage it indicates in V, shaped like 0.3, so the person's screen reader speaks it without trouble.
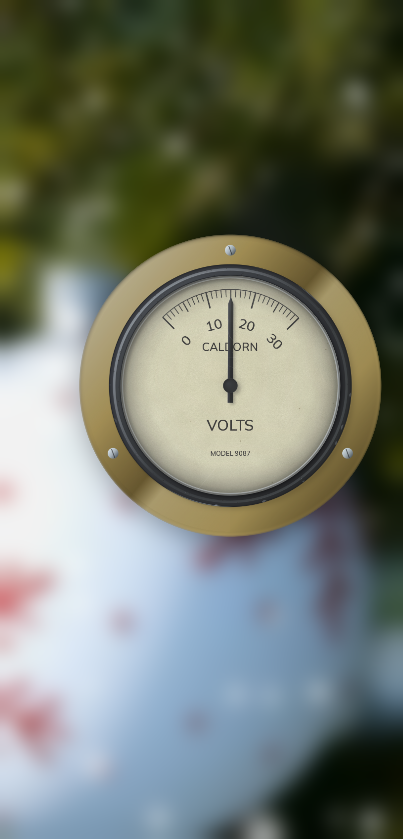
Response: 15
